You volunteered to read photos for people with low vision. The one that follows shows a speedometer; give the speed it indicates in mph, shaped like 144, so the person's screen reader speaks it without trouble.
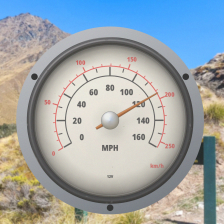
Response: 120
